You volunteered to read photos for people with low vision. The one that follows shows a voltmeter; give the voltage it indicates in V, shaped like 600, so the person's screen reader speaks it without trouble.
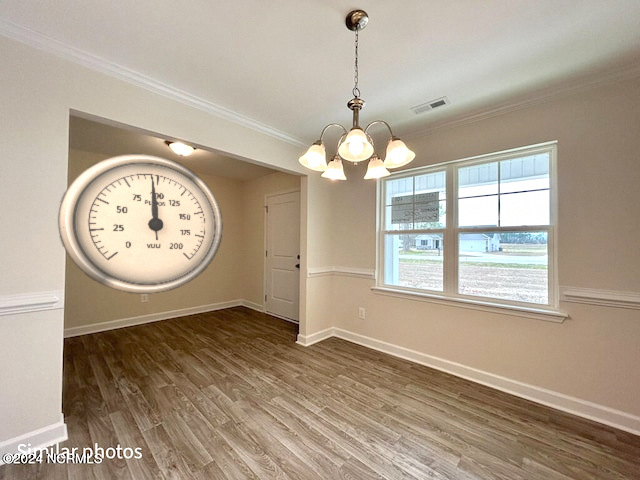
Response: 95
